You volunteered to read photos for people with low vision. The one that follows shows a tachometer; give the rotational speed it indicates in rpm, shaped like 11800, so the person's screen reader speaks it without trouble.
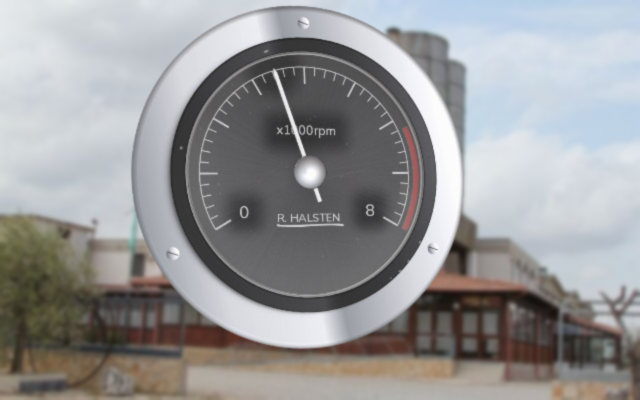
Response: 3400
